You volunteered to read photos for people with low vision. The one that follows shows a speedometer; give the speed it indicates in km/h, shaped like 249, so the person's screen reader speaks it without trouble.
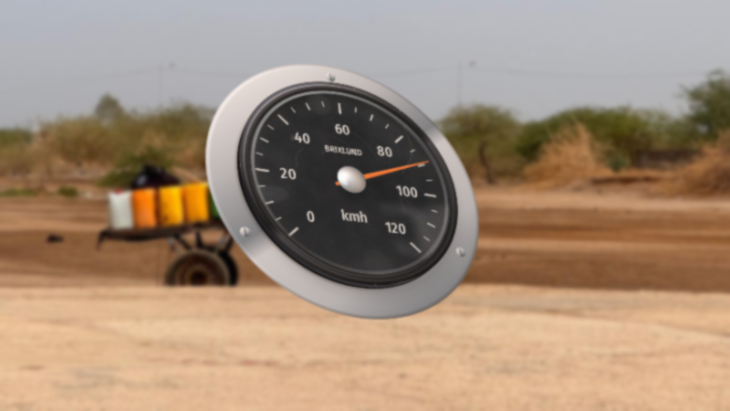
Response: 90
